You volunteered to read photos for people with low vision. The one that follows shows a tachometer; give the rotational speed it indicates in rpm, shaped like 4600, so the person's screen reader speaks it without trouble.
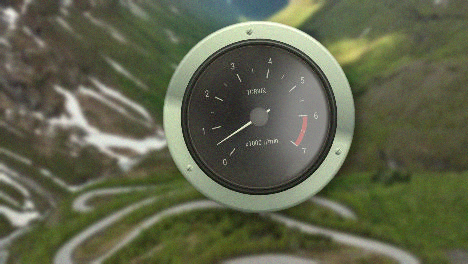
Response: 500
